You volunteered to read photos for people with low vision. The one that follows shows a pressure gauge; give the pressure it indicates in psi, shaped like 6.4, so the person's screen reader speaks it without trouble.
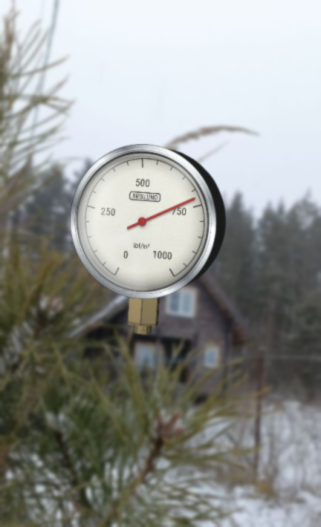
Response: 725
